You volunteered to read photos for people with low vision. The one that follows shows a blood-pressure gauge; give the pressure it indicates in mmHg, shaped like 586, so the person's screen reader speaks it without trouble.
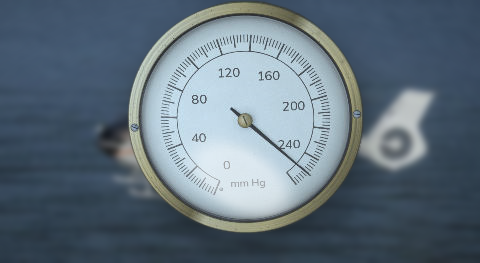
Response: 250
